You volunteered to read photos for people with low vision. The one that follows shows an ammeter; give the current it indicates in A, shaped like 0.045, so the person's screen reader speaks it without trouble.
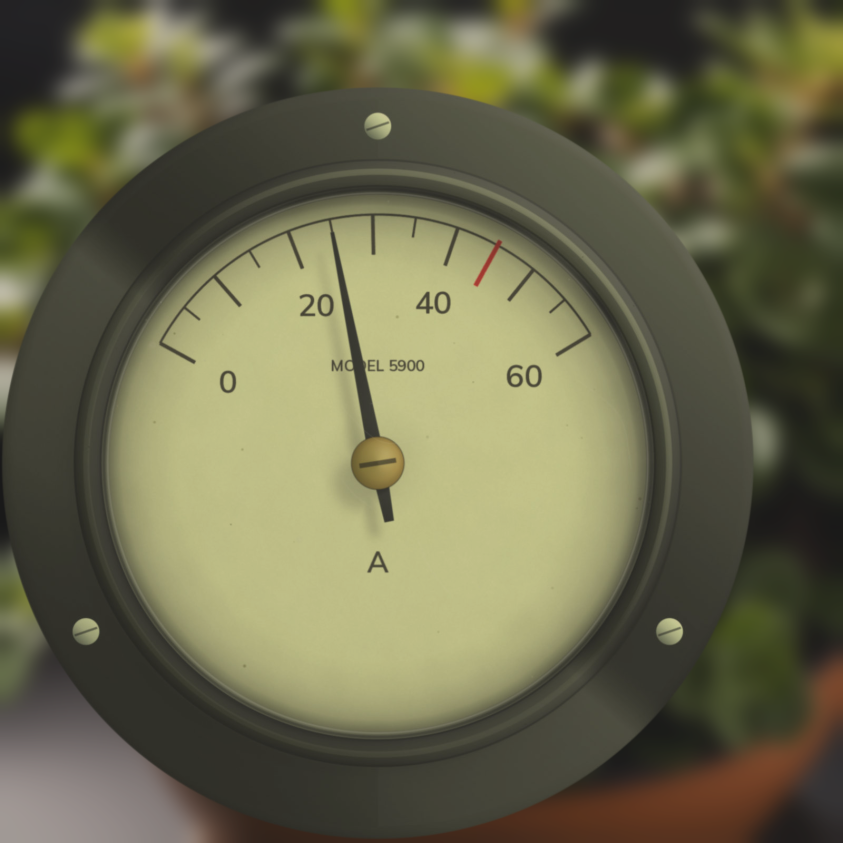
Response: 25
